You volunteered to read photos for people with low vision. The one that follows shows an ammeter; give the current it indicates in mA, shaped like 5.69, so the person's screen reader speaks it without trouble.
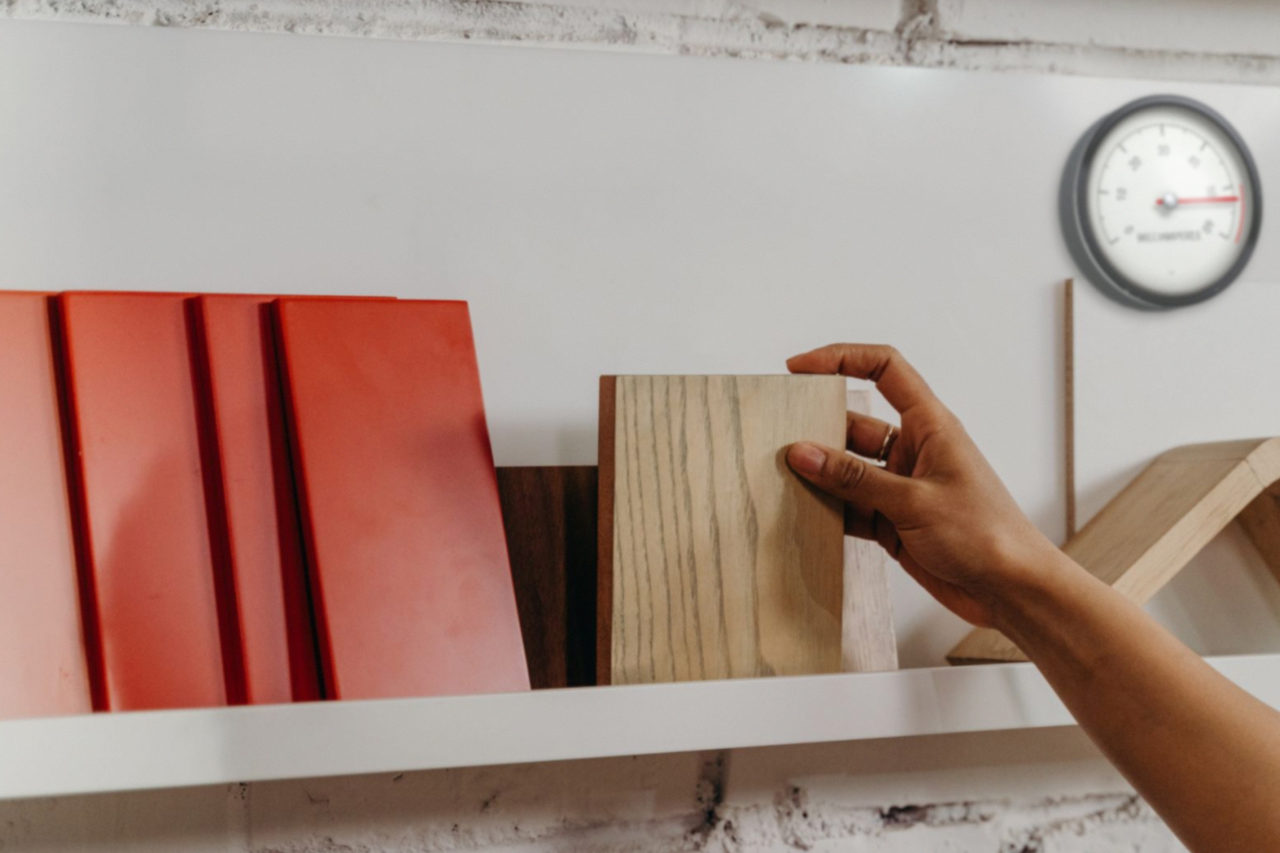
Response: 52.5
